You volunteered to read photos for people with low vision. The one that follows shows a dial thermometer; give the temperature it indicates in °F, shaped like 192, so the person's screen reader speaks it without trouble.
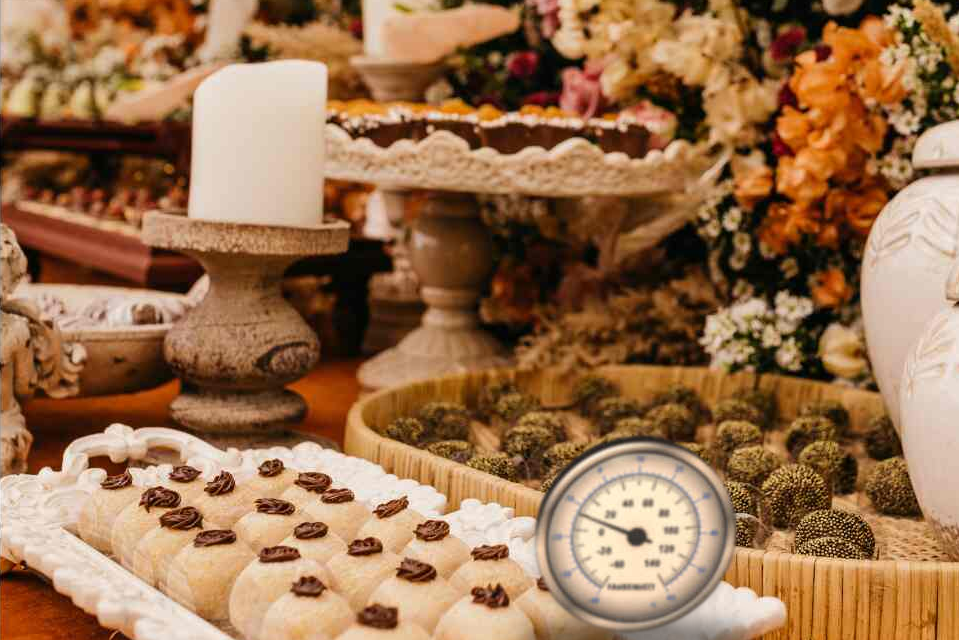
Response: 10
